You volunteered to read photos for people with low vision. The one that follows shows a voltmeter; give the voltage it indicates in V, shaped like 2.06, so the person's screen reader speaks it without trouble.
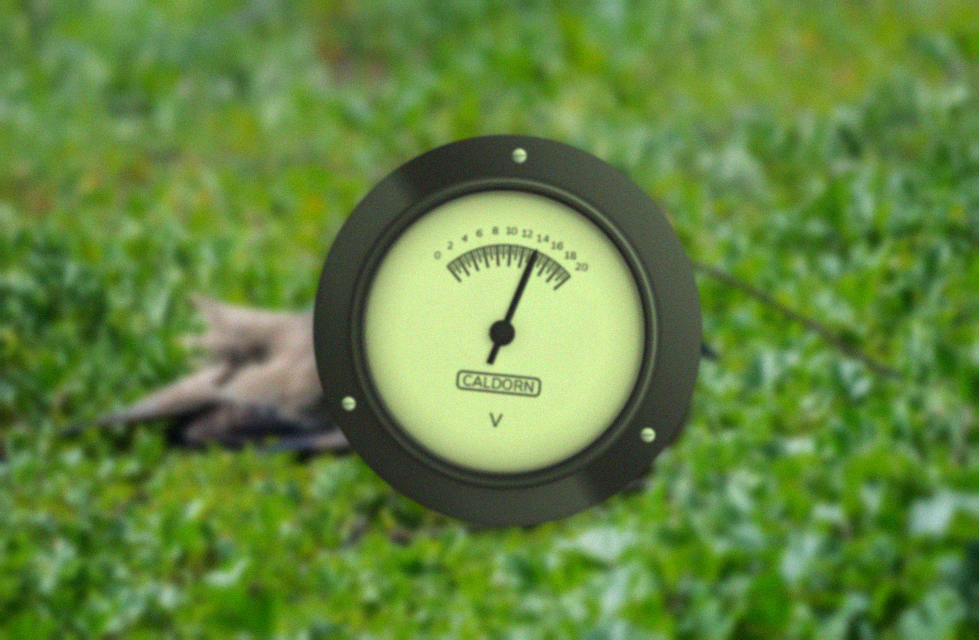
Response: 14
